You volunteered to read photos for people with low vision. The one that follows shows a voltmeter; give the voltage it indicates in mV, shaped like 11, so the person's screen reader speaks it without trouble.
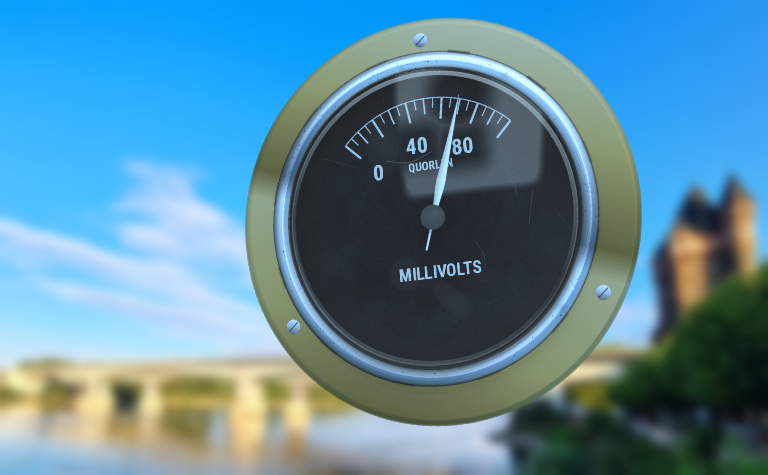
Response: 70
